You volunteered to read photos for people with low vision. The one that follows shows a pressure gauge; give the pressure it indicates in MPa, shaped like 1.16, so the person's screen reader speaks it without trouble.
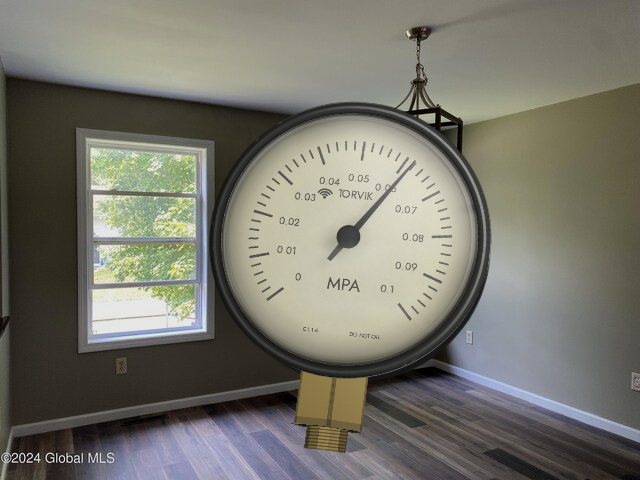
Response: 0.062
